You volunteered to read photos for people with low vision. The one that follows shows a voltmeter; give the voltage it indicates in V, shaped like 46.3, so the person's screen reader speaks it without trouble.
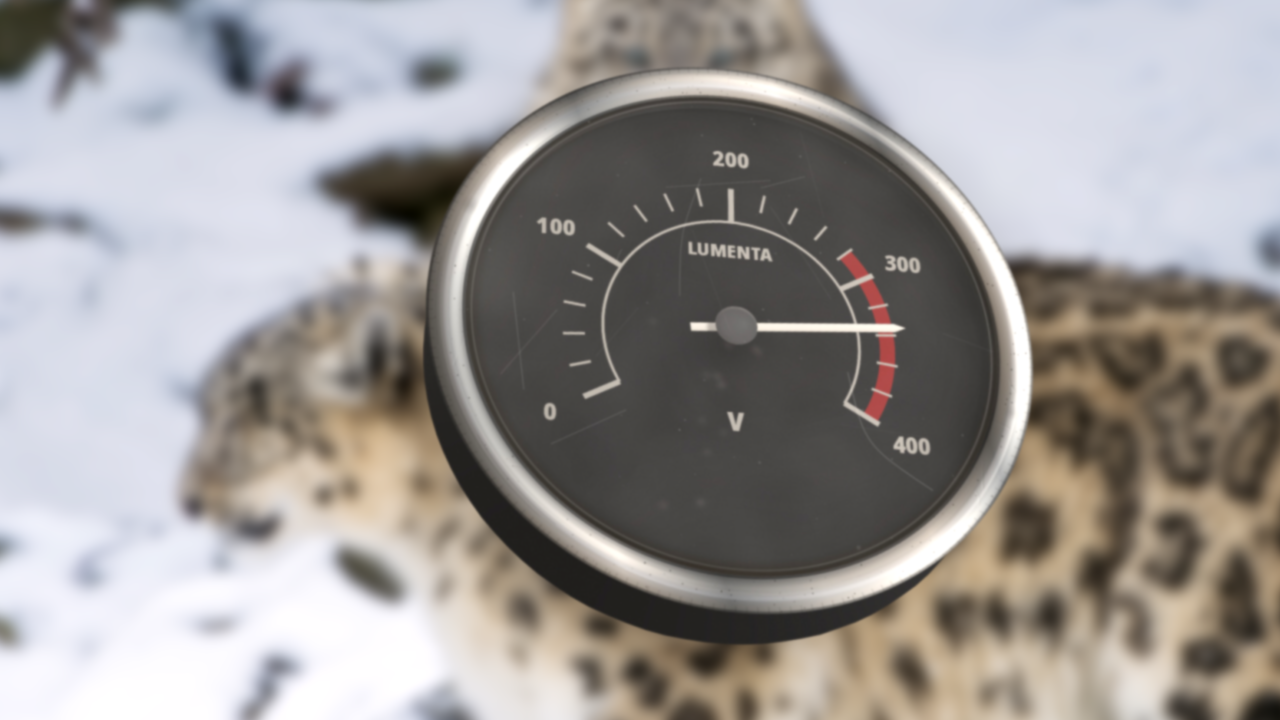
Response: 340
